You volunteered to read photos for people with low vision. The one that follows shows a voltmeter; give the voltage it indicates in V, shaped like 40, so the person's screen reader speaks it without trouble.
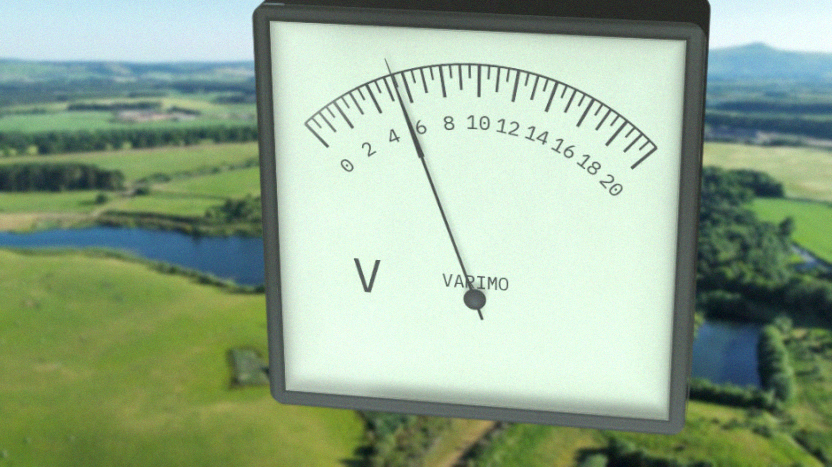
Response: 5.5
